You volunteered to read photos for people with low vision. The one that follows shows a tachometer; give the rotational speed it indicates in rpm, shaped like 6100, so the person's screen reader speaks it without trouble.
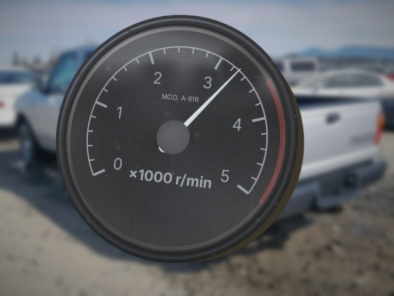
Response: 3300
